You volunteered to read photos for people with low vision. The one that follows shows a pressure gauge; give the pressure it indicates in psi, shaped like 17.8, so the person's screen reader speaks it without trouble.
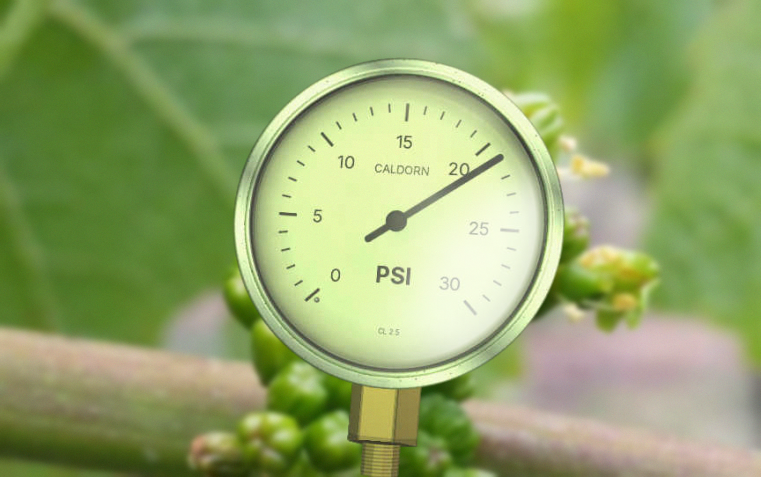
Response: 21
